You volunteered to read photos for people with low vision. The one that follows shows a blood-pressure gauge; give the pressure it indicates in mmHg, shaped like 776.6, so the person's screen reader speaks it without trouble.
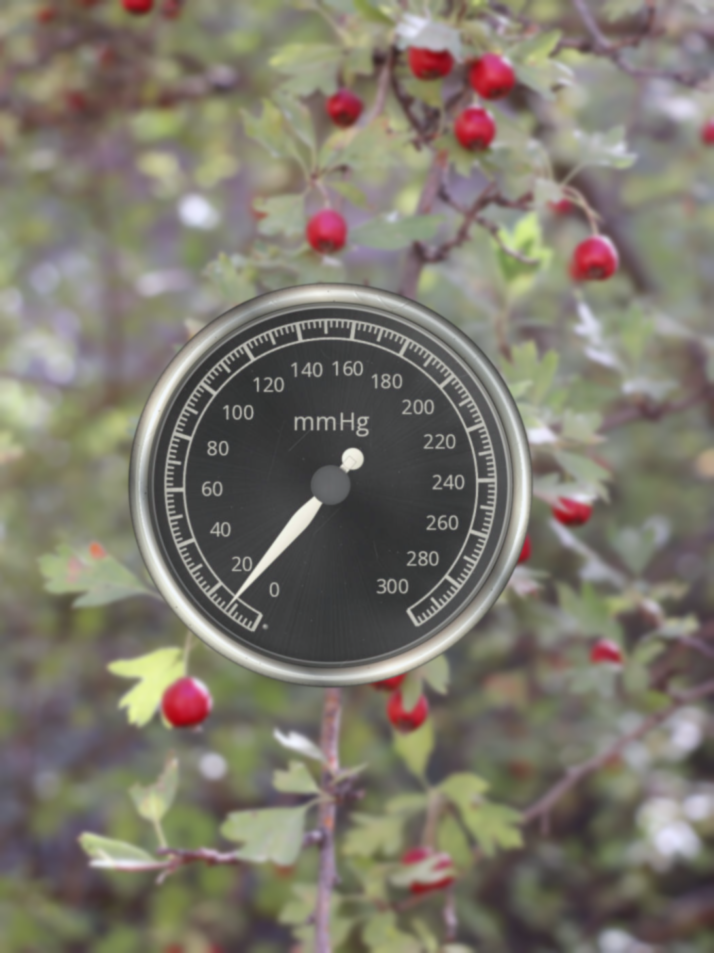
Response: 12
